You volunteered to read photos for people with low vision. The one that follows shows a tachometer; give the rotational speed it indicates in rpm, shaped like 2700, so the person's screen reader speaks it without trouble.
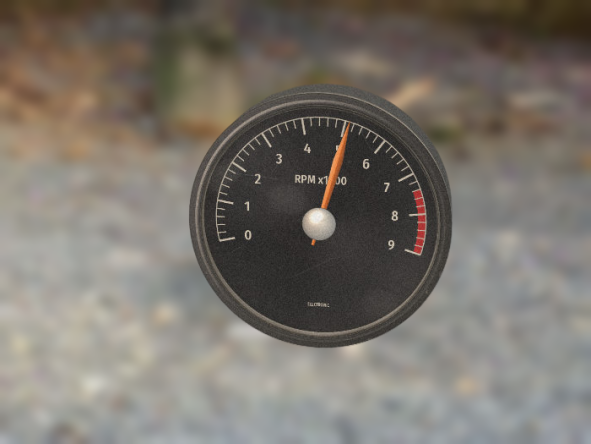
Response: 5100
